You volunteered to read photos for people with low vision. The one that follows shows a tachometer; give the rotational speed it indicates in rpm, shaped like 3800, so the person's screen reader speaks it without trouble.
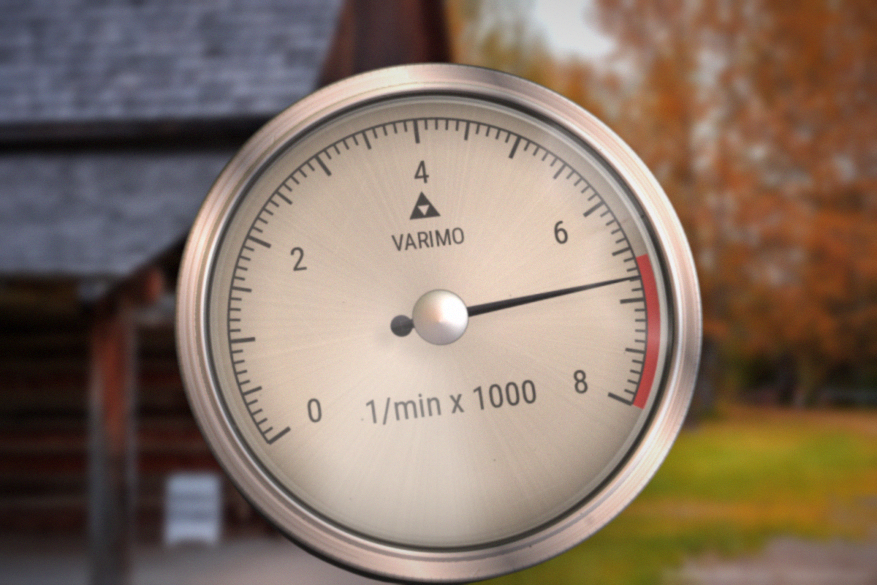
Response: 6800
